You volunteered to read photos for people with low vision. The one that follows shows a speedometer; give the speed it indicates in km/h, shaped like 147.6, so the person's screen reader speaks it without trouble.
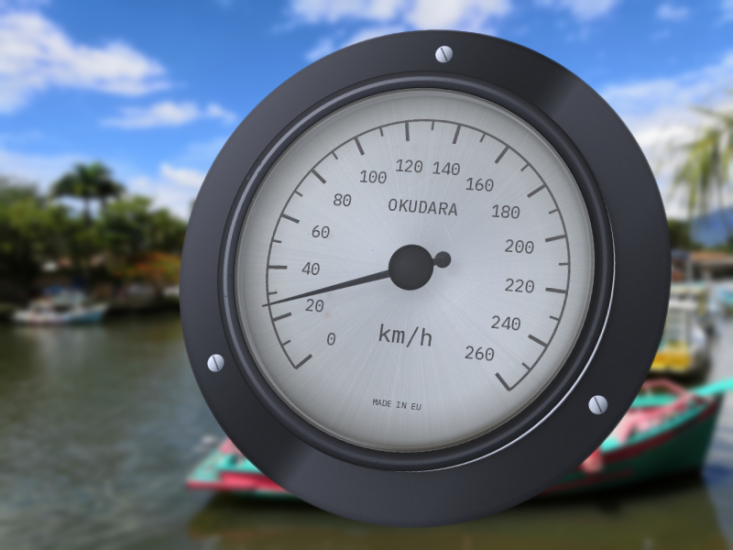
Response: 25
